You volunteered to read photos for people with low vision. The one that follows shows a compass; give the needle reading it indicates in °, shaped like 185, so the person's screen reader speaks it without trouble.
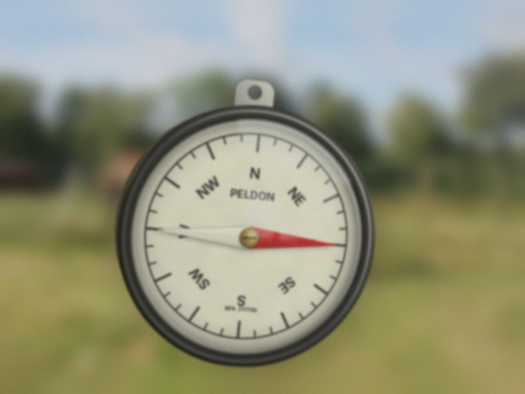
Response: 90
